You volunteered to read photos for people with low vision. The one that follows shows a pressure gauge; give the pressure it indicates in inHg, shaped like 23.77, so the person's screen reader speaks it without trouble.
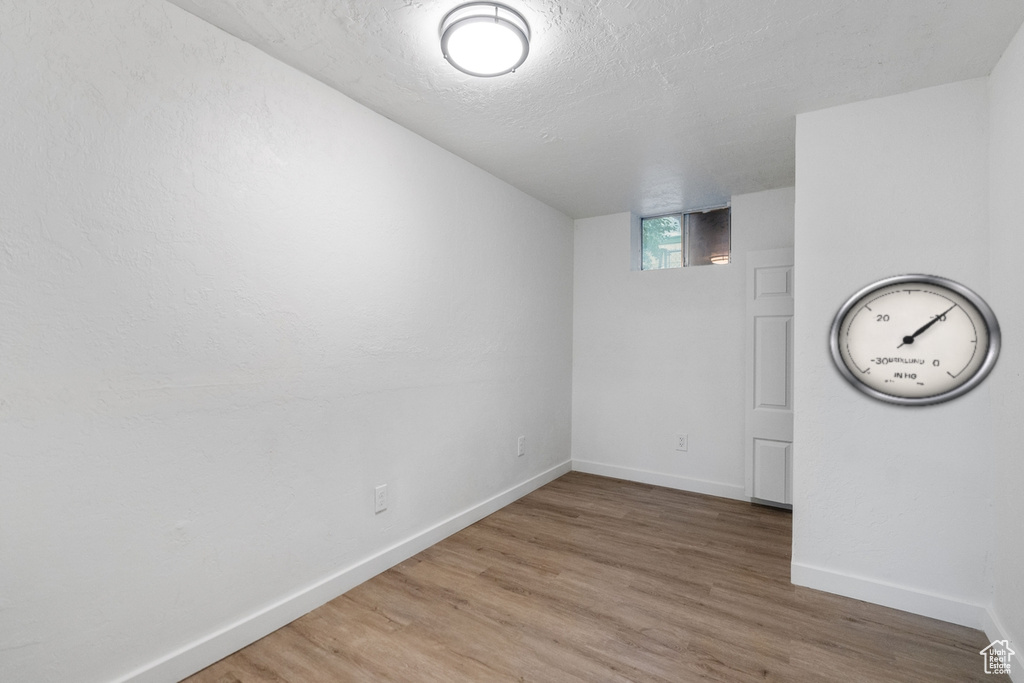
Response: -10
